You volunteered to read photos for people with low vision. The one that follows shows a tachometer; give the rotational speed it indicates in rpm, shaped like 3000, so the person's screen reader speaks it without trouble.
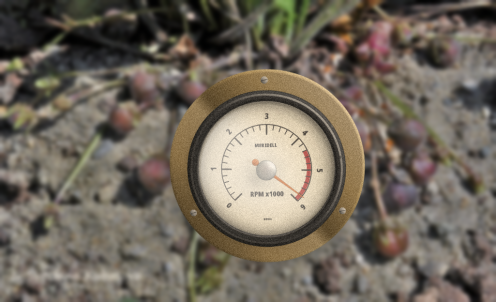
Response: 5800
